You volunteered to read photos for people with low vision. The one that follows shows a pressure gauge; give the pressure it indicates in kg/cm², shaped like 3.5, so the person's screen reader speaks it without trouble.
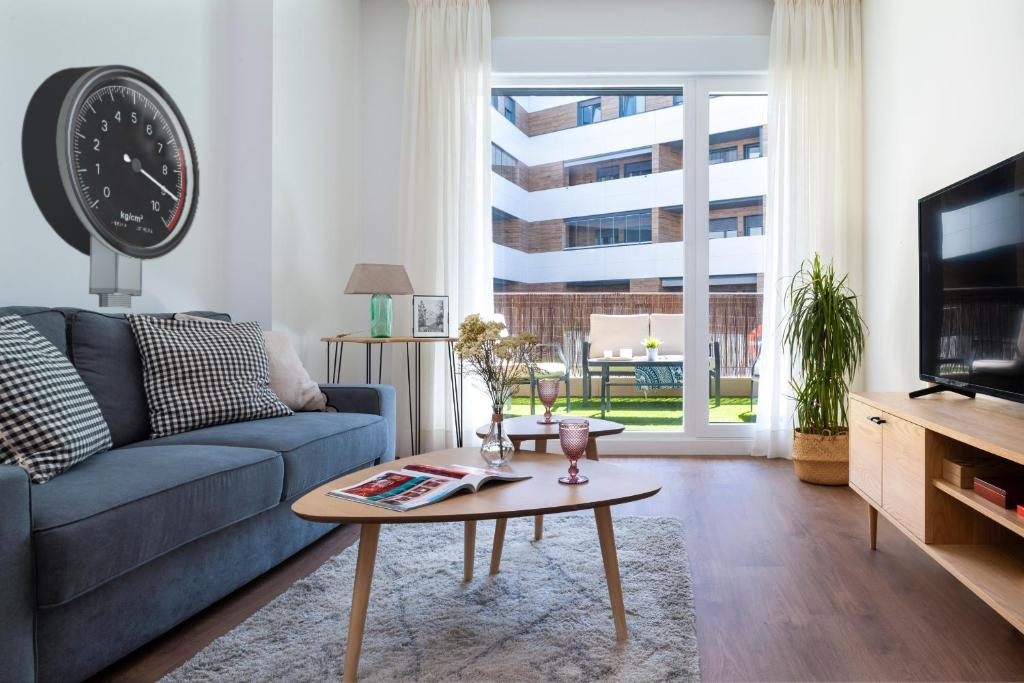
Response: 9
